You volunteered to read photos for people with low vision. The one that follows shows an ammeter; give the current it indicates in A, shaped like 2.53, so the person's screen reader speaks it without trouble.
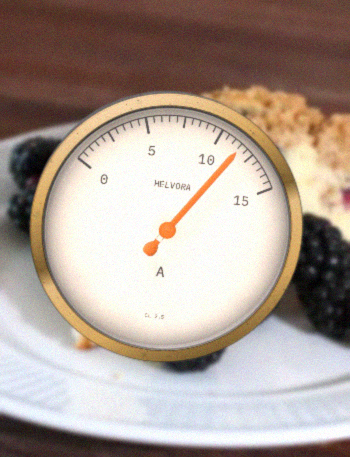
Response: 11.5
